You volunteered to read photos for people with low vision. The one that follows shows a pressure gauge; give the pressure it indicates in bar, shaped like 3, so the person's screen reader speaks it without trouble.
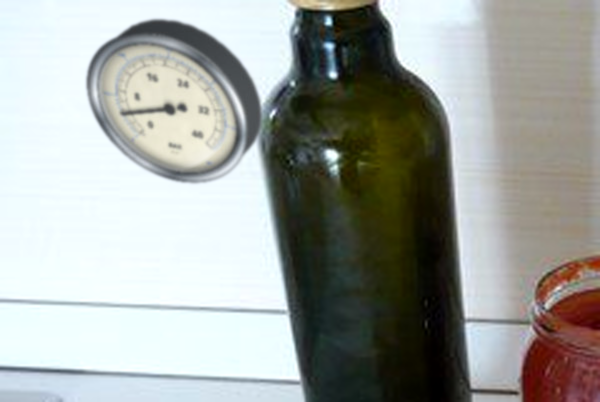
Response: 4
